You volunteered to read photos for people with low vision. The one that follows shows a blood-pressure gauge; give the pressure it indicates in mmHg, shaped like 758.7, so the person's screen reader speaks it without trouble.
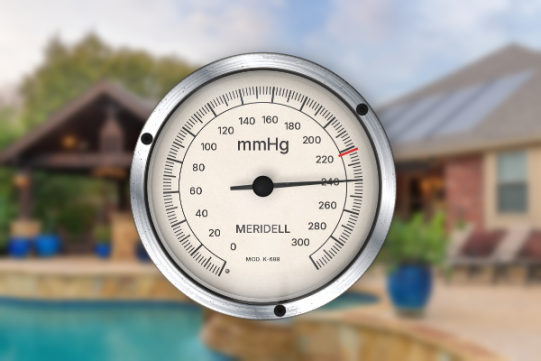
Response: 240
